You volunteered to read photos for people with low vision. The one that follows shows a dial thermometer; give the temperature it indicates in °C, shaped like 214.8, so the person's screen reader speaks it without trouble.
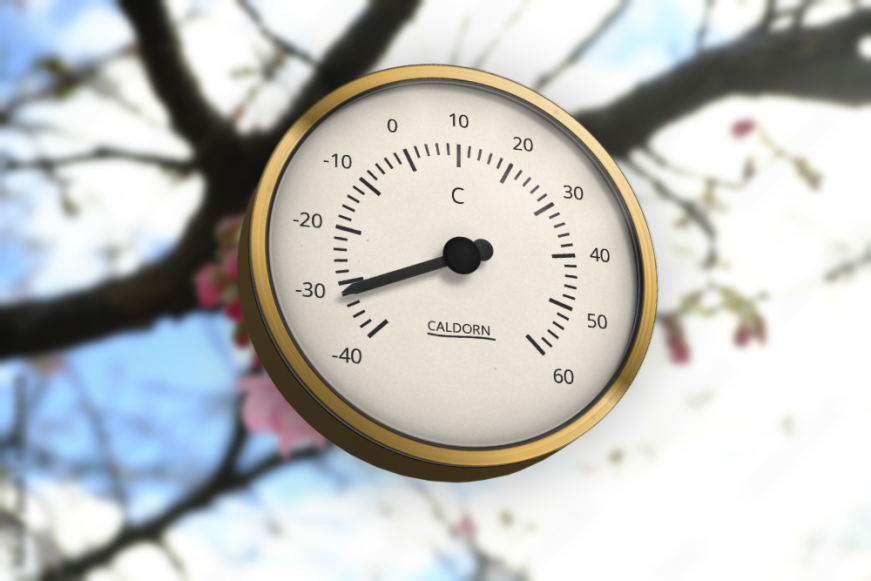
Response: -32
